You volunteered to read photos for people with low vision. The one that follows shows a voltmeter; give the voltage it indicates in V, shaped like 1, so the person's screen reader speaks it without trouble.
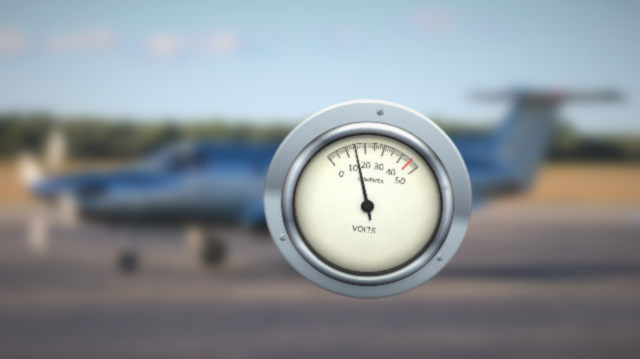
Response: 15
